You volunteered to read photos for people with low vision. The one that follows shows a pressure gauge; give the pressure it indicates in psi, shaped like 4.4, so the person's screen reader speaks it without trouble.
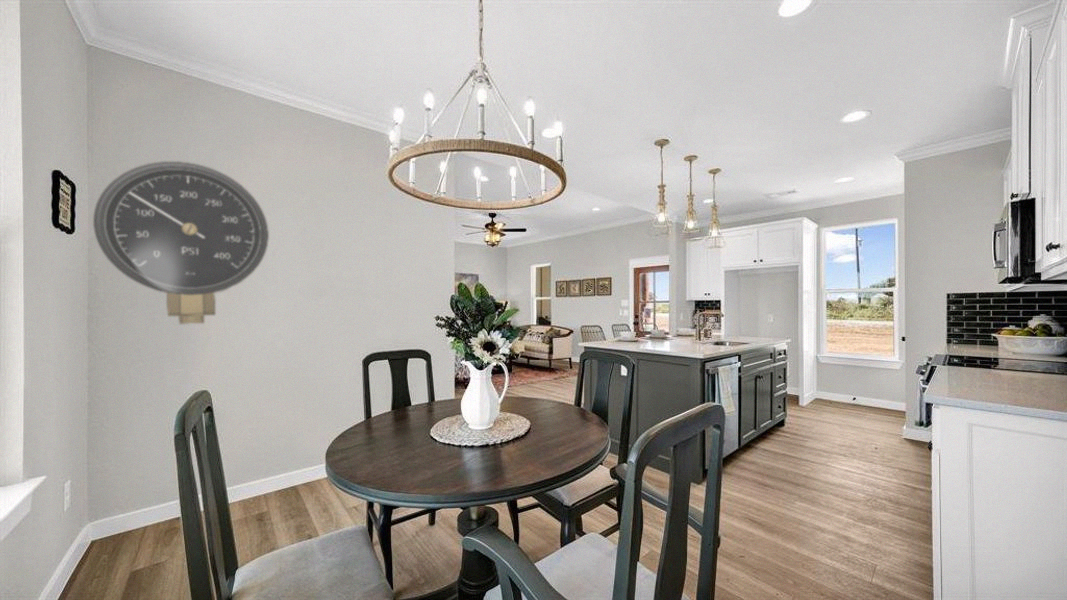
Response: 120
